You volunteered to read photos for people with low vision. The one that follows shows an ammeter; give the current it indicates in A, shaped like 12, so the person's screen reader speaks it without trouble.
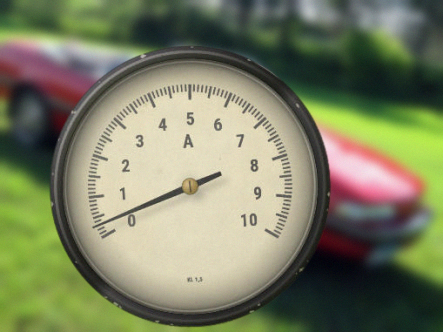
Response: 0.3
